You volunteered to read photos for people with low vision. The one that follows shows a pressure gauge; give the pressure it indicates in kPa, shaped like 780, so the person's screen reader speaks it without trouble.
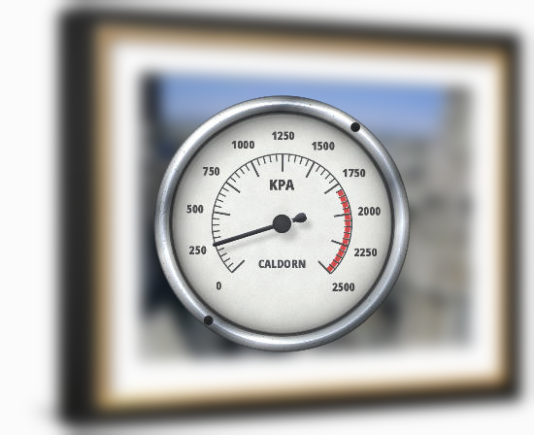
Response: 250
